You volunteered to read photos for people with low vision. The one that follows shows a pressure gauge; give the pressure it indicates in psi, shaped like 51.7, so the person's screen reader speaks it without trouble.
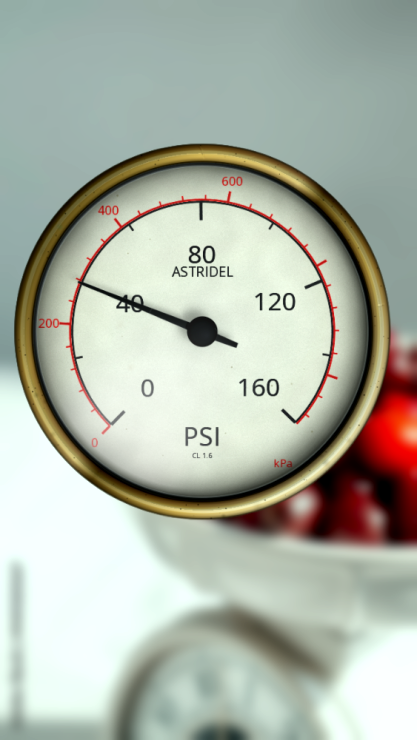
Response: 40
